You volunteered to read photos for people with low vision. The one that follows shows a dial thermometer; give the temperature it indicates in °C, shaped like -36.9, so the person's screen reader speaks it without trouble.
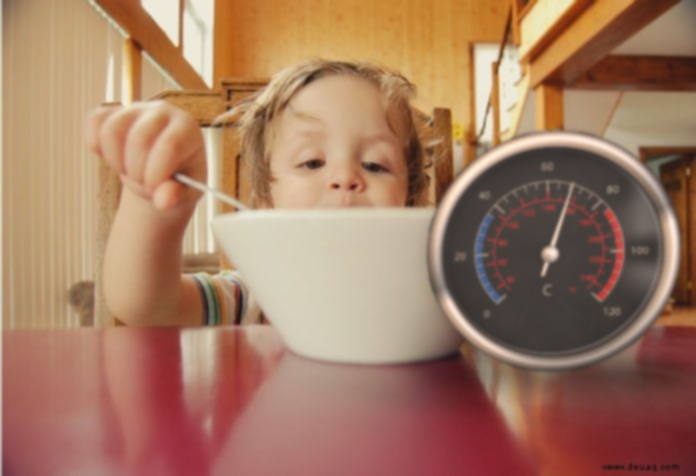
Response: 68
